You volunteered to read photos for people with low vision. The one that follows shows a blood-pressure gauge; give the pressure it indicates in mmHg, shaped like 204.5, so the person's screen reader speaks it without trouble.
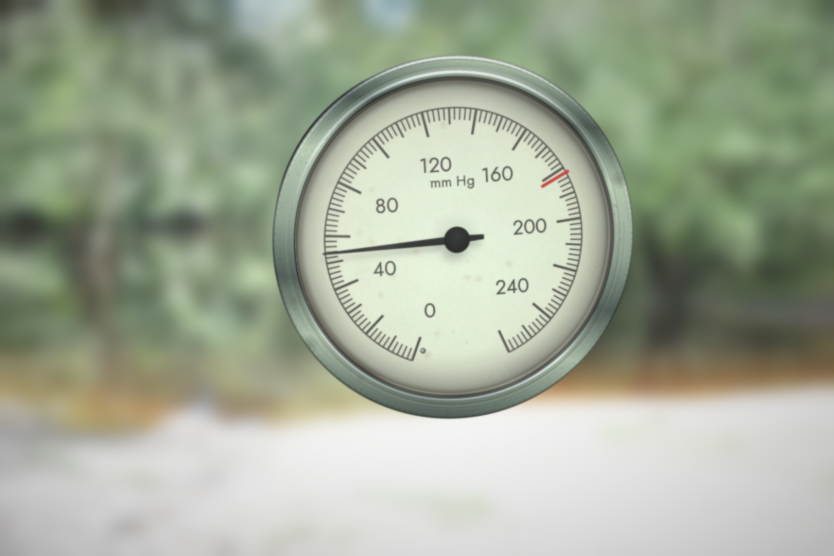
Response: 54
